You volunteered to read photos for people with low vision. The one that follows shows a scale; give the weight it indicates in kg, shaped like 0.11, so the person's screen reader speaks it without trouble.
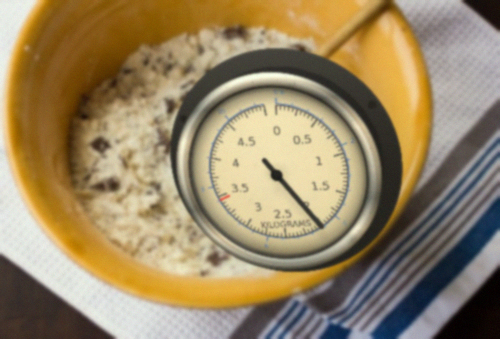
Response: 2
